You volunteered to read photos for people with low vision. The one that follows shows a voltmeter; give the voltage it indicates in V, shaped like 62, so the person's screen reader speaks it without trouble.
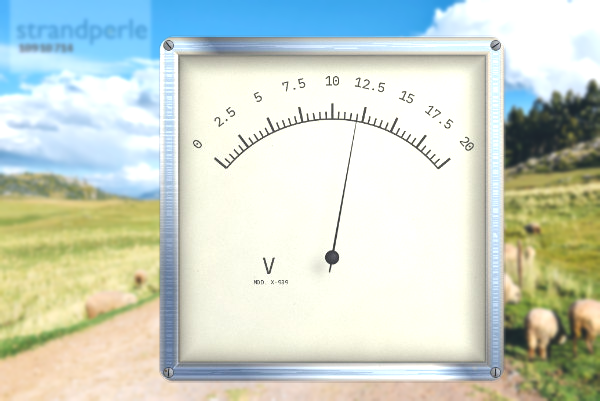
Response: 12
